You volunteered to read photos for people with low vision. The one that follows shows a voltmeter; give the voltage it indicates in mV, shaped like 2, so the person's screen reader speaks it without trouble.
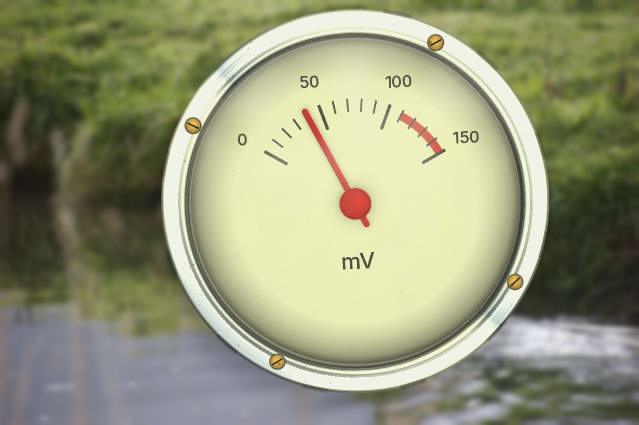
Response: 40
